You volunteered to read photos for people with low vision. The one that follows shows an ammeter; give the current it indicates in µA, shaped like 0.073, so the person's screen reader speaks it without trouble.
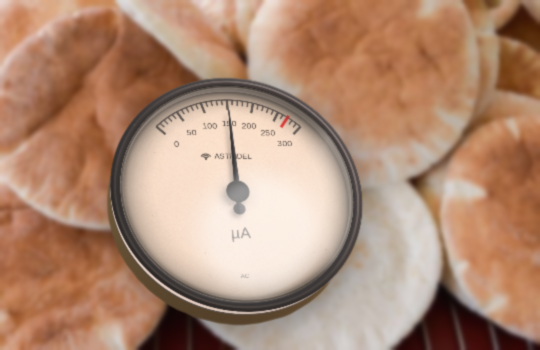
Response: 150
